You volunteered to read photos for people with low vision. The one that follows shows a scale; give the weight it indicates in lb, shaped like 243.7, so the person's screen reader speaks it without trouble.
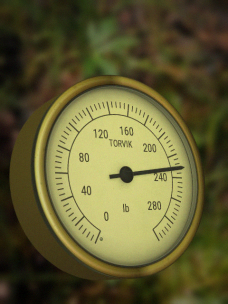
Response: 232
